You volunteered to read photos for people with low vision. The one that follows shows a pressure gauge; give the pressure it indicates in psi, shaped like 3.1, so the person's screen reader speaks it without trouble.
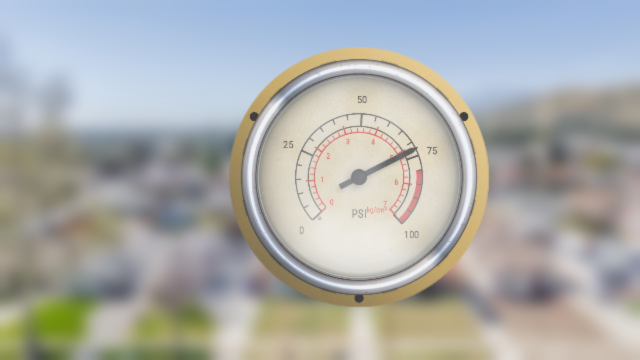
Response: 72.5
